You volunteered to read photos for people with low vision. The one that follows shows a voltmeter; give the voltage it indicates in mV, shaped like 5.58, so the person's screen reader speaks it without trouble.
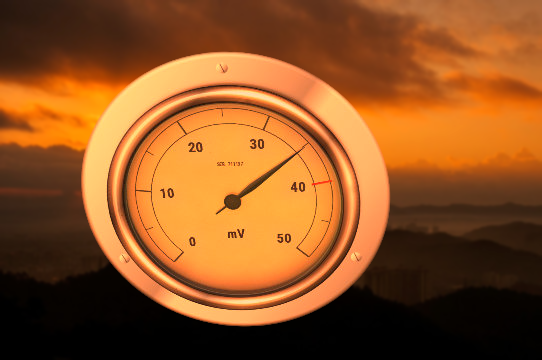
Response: 35
